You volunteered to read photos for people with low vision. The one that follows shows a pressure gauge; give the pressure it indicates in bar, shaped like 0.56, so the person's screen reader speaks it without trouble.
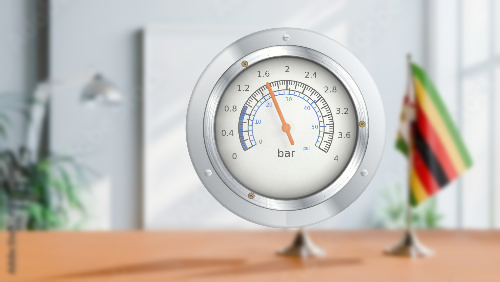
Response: 1.6
